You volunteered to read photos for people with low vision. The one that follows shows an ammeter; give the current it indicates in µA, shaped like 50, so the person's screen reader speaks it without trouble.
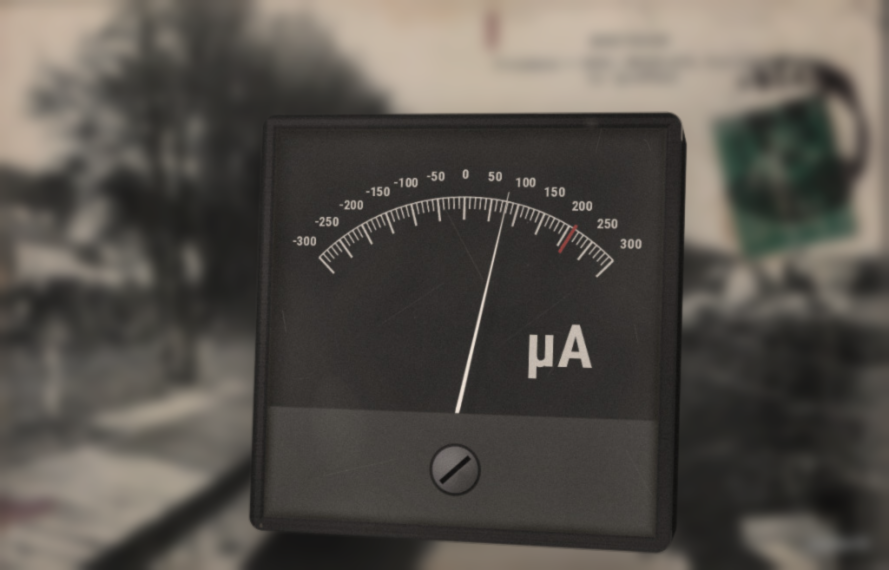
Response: 80
